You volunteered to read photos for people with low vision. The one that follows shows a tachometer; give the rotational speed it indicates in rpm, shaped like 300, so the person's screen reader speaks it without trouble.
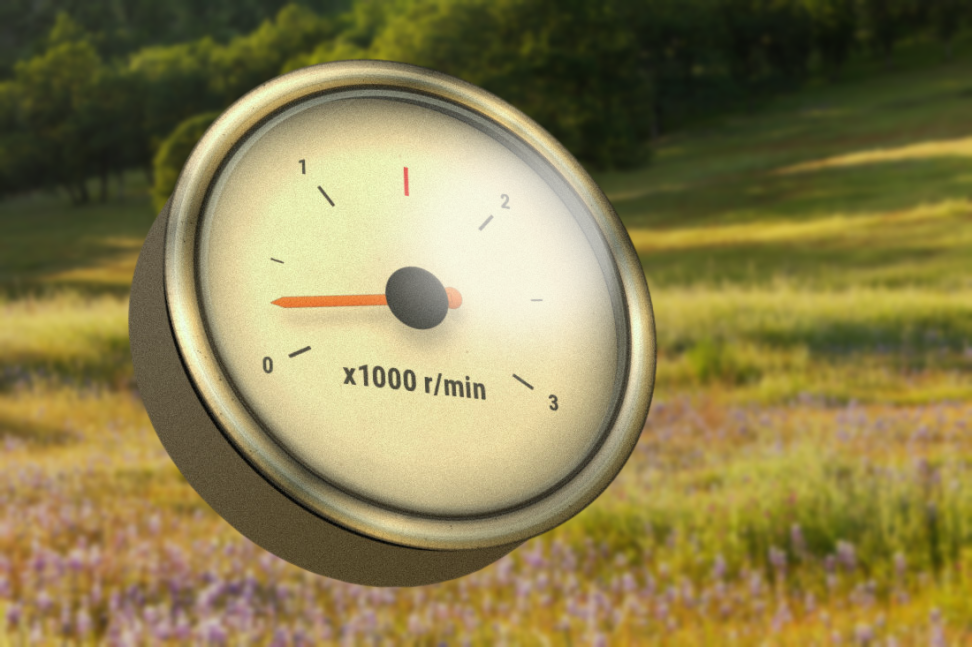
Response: 250
